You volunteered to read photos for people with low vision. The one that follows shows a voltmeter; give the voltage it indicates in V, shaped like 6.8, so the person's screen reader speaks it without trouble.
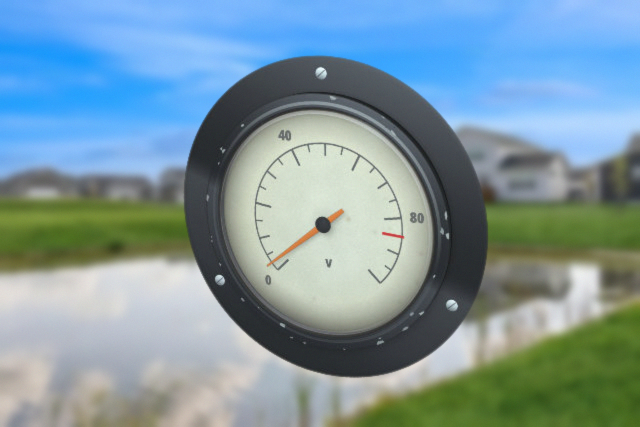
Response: 2.5
